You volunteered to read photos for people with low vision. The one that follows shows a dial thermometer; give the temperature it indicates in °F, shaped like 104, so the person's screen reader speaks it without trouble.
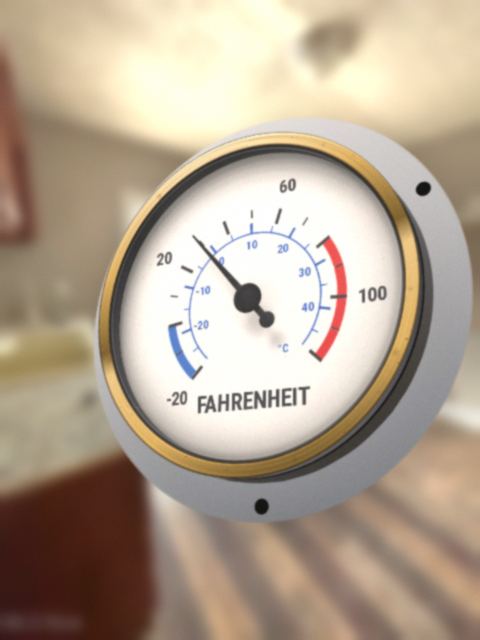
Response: 30
